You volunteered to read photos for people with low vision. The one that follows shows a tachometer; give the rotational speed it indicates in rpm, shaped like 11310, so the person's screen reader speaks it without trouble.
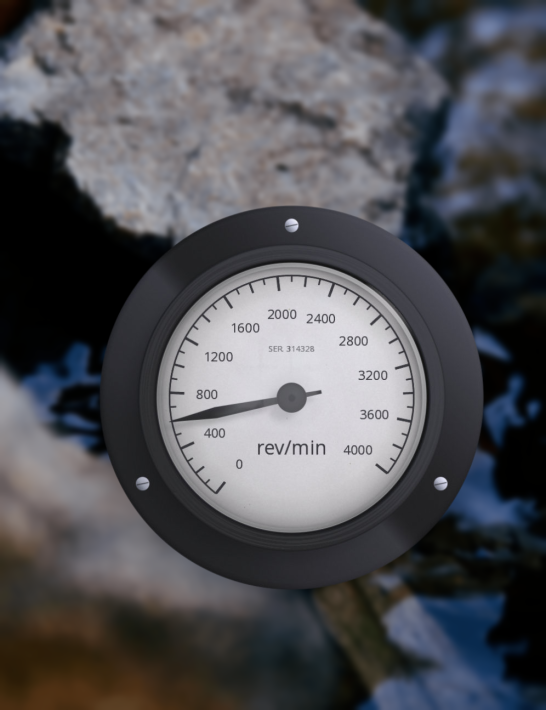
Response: 600
